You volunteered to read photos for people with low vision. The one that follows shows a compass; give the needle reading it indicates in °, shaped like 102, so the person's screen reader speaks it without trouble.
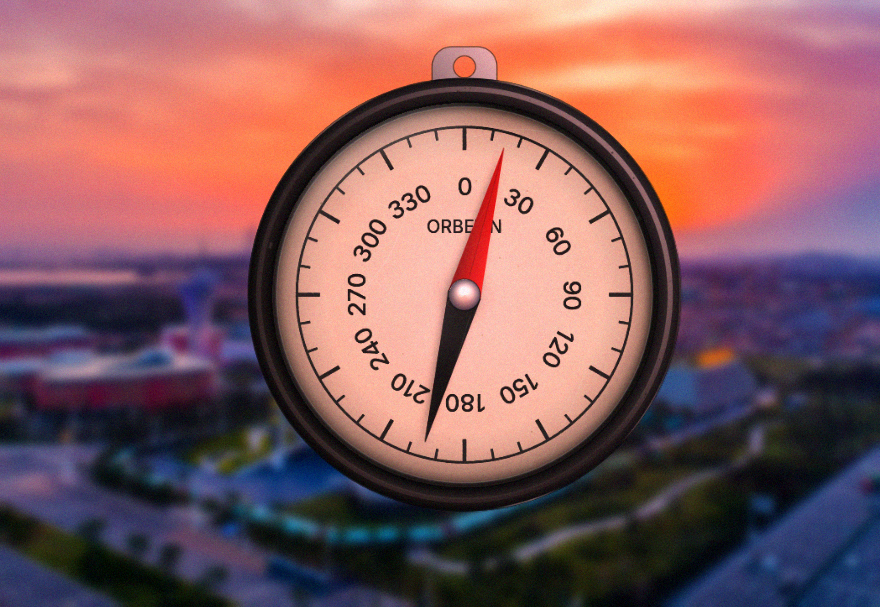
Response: 15
